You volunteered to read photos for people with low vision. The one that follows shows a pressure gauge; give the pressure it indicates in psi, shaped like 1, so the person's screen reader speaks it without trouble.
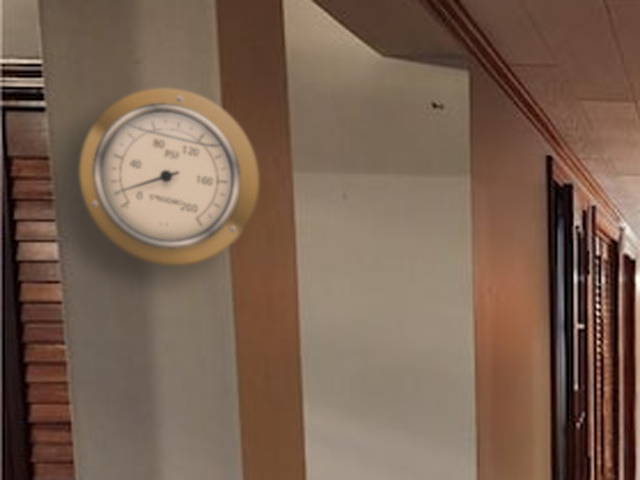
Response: 10
